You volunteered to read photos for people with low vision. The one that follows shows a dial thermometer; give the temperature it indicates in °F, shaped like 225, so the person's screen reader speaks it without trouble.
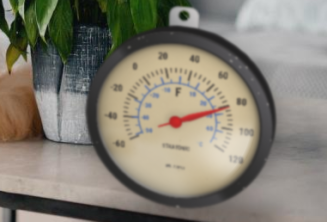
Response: 80
